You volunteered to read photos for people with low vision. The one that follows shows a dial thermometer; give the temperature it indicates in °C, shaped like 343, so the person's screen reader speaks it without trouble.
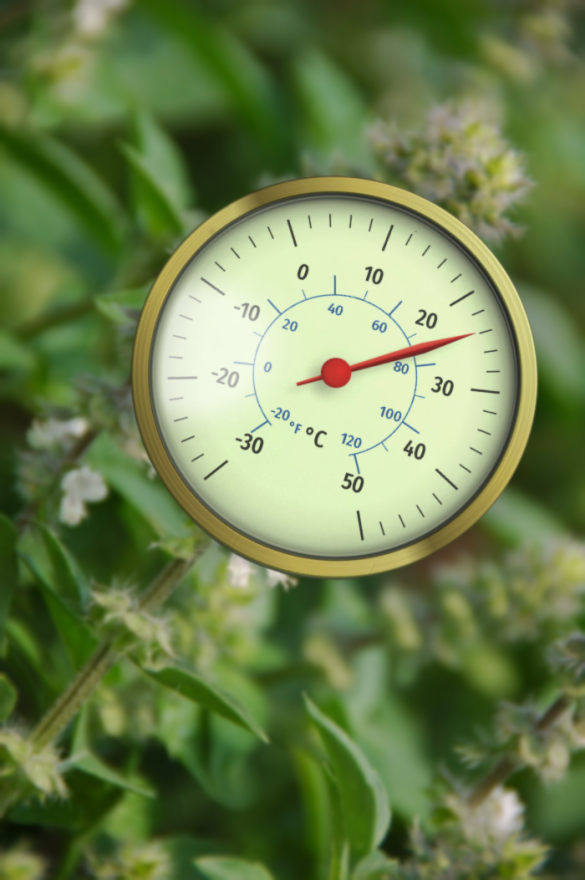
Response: 24
